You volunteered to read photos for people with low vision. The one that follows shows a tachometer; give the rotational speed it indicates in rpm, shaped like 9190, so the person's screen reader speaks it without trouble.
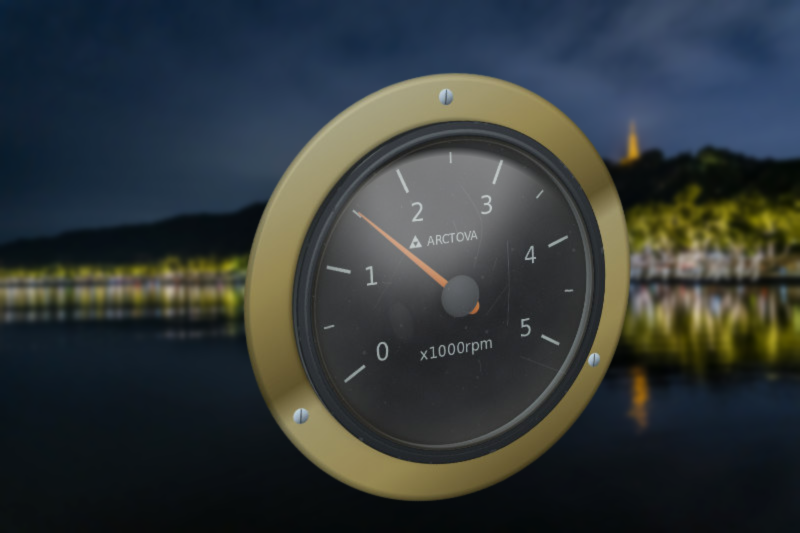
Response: 1500
